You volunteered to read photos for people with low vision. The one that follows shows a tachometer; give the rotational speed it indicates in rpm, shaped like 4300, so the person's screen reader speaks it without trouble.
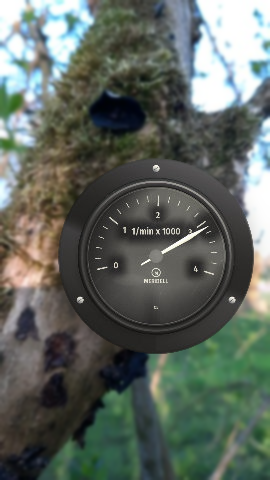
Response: 3100
